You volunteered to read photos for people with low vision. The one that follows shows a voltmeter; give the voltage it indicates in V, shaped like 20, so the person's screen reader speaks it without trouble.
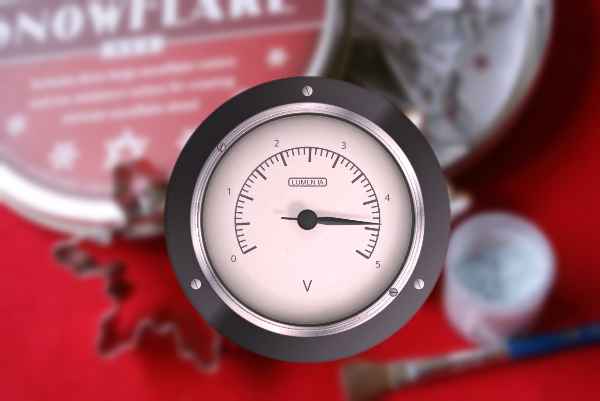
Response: 4.4
